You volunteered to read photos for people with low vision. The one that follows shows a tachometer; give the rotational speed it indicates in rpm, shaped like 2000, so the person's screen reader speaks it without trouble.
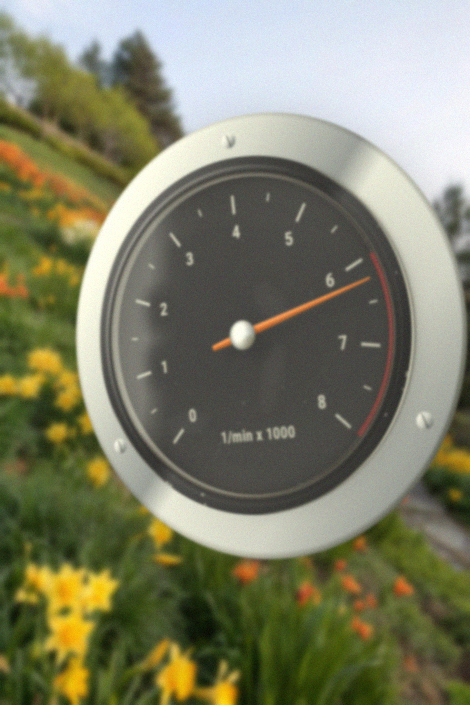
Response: 6250
